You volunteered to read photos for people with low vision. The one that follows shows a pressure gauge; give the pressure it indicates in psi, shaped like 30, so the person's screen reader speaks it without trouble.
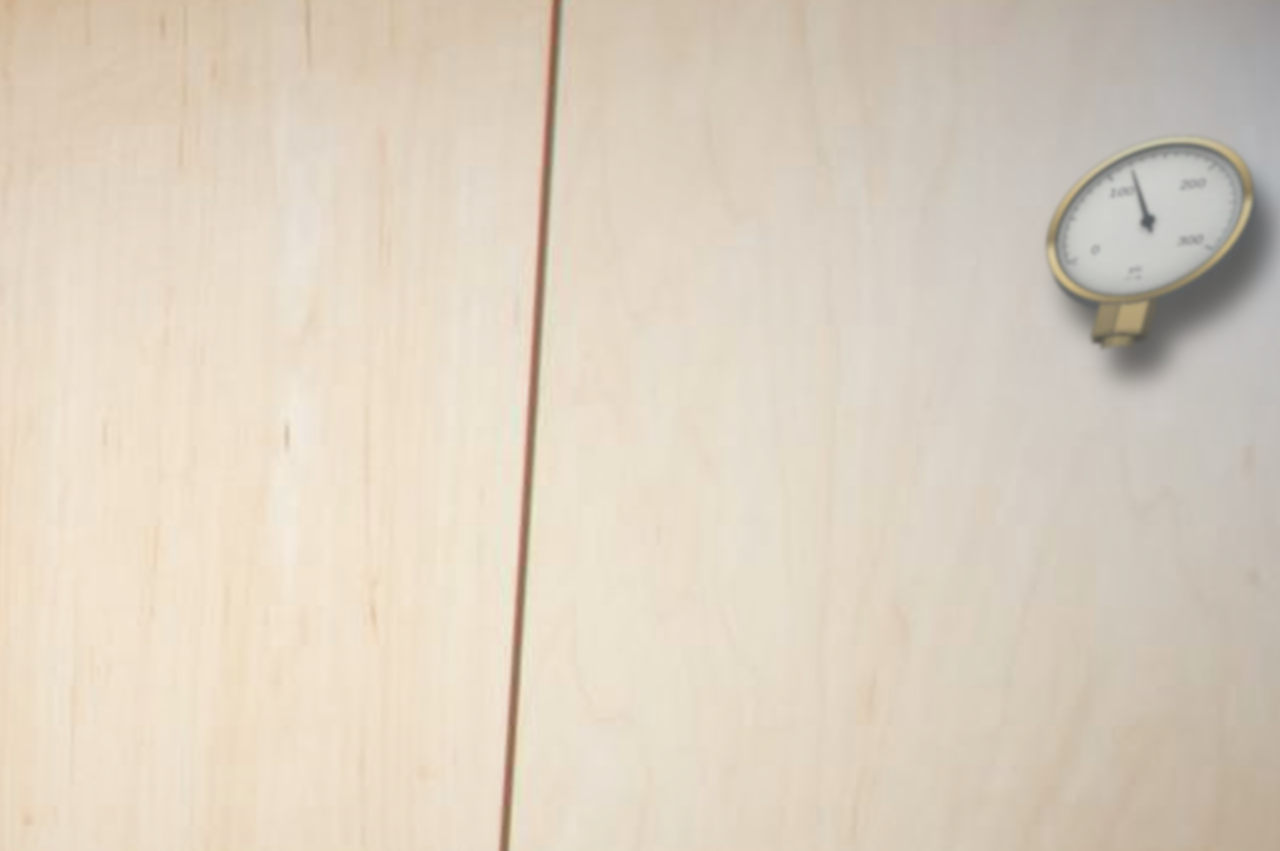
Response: 120
